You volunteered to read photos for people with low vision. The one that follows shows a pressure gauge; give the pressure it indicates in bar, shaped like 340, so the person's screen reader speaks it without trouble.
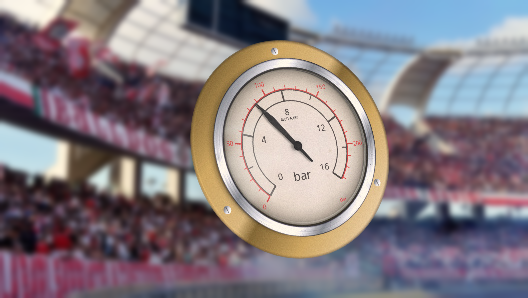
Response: 6
